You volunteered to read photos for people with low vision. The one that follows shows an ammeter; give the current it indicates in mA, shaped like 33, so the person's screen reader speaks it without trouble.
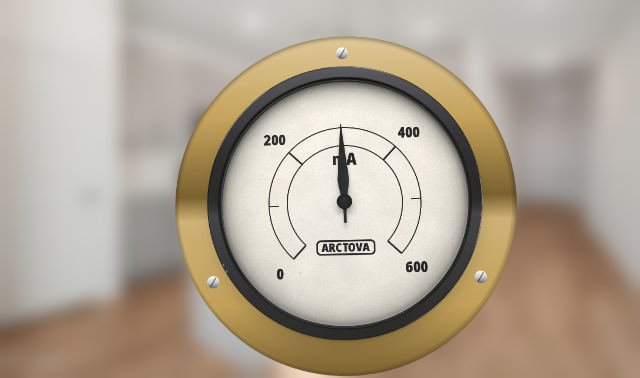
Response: 300
